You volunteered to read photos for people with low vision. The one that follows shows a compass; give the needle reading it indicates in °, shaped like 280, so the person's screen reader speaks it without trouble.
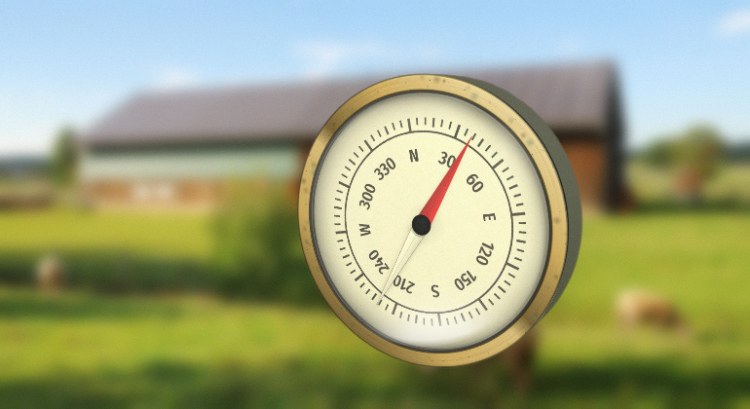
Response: 40
